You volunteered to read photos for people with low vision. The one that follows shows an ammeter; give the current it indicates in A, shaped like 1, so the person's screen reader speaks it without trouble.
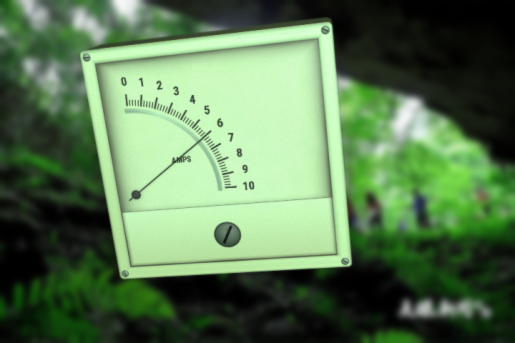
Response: 6
